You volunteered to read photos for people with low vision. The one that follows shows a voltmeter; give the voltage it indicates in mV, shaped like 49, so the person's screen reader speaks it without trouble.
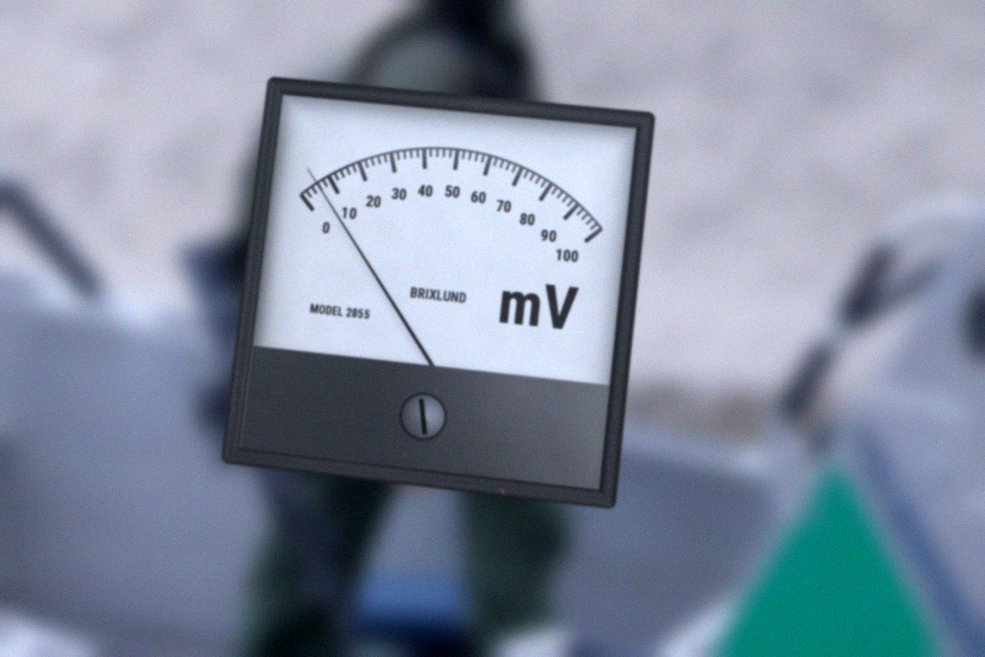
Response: 6
